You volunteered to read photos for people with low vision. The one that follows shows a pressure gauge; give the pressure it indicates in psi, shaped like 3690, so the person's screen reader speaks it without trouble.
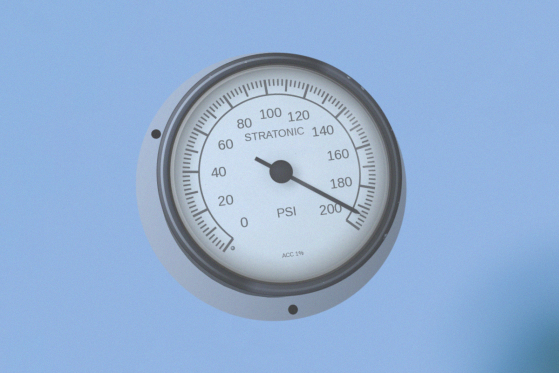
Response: 194
